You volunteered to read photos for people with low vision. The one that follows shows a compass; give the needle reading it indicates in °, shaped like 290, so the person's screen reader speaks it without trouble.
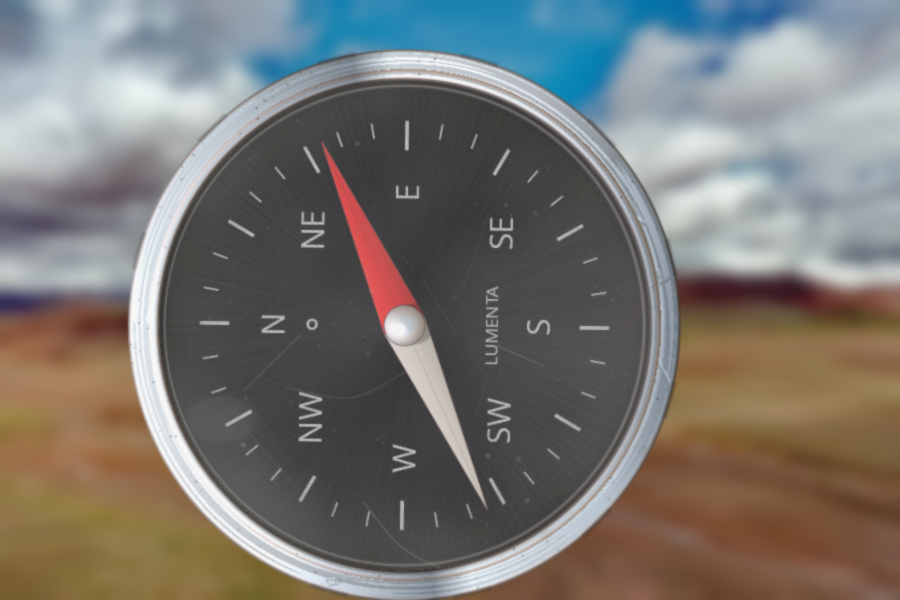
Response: 65
